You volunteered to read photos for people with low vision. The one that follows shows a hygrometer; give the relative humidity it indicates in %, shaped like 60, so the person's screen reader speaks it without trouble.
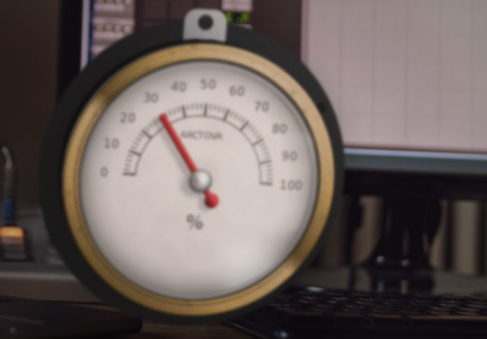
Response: 30
